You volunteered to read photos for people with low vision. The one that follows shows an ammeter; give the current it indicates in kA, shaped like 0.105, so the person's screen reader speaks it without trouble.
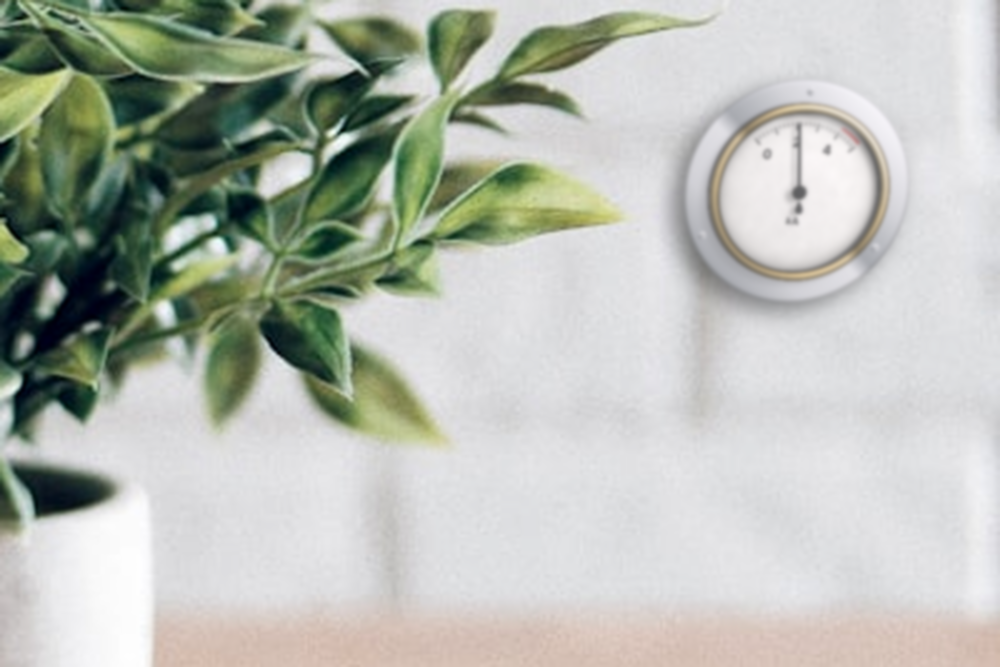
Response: 2
